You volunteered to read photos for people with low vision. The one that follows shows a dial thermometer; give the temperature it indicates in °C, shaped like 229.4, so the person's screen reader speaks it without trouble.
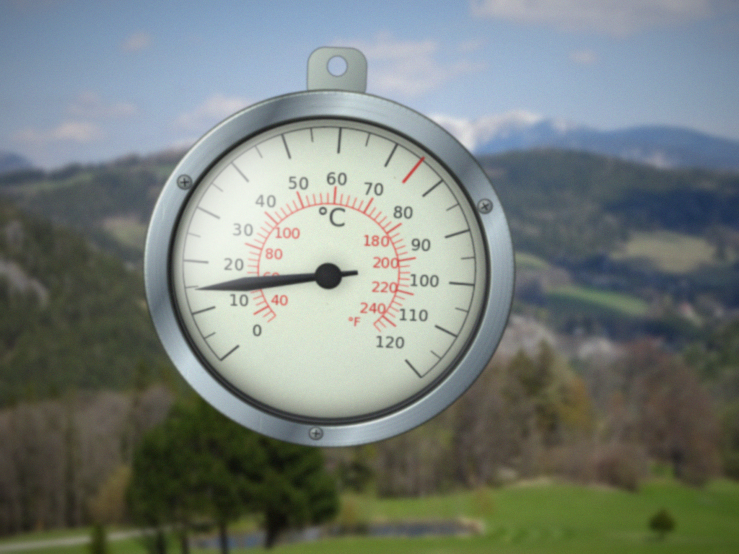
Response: 15
